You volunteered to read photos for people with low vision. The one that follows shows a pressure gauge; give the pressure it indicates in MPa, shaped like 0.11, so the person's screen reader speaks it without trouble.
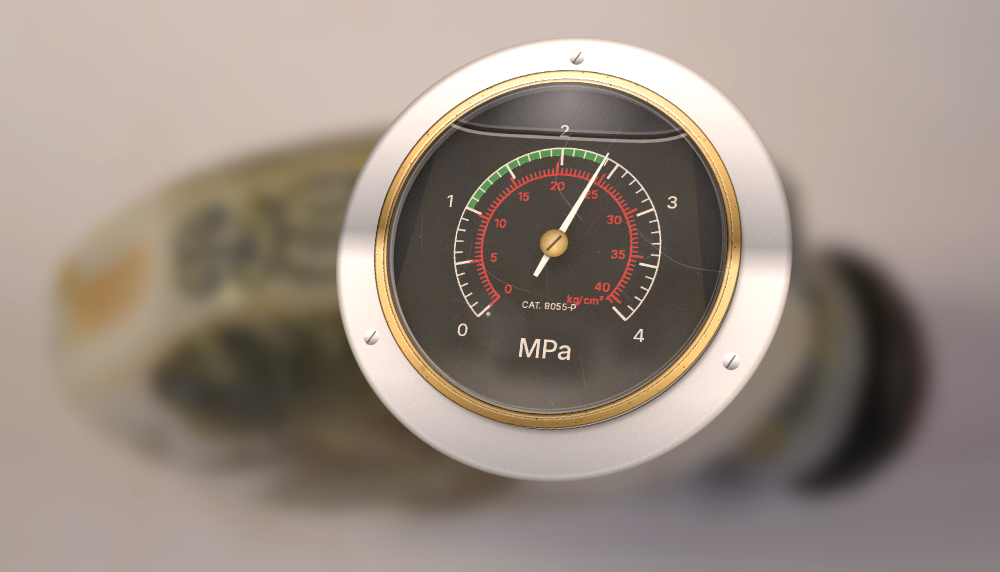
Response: 2.4
